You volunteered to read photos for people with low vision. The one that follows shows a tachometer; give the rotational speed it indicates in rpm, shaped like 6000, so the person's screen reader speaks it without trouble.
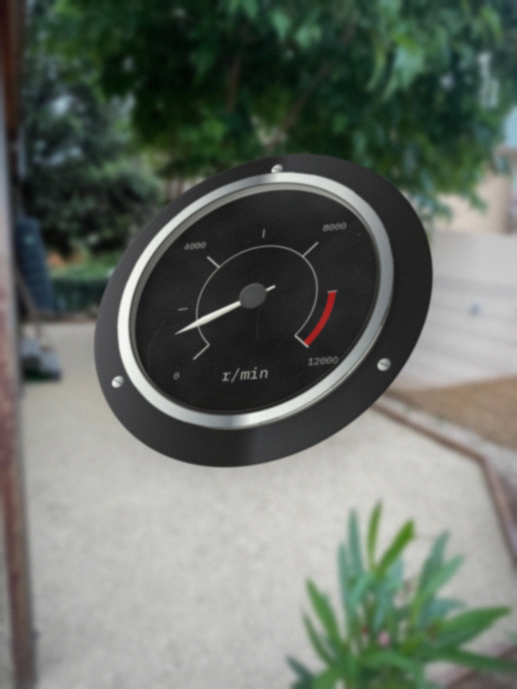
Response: 1000
